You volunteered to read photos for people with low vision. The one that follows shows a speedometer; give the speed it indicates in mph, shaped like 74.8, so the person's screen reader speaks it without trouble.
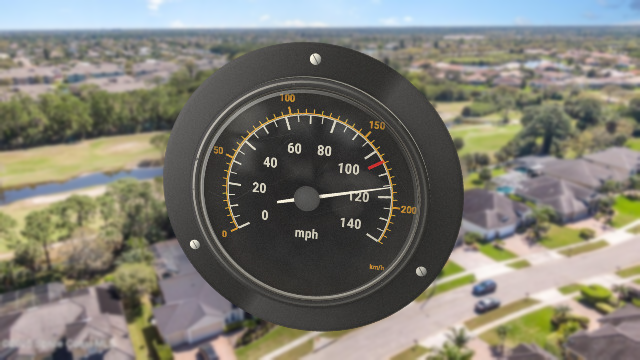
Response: 115
